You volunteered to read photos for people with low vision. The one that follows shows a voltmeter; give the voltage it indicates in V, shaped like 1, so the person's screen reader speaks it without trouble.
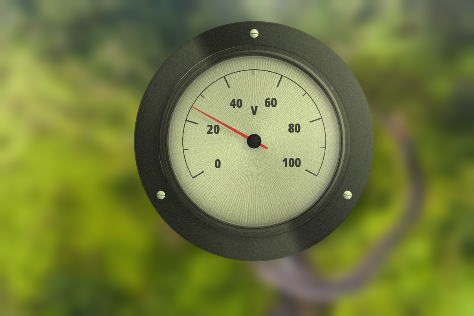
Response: 25
